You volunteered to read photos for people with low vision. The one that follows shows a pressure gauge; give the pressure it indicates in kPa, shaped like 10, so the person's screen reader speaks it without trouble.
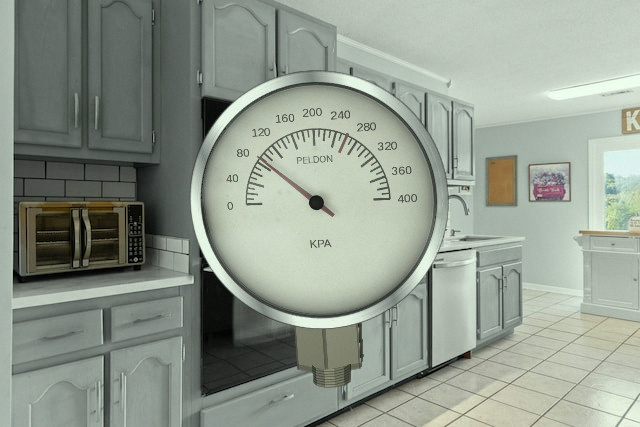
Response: 90
